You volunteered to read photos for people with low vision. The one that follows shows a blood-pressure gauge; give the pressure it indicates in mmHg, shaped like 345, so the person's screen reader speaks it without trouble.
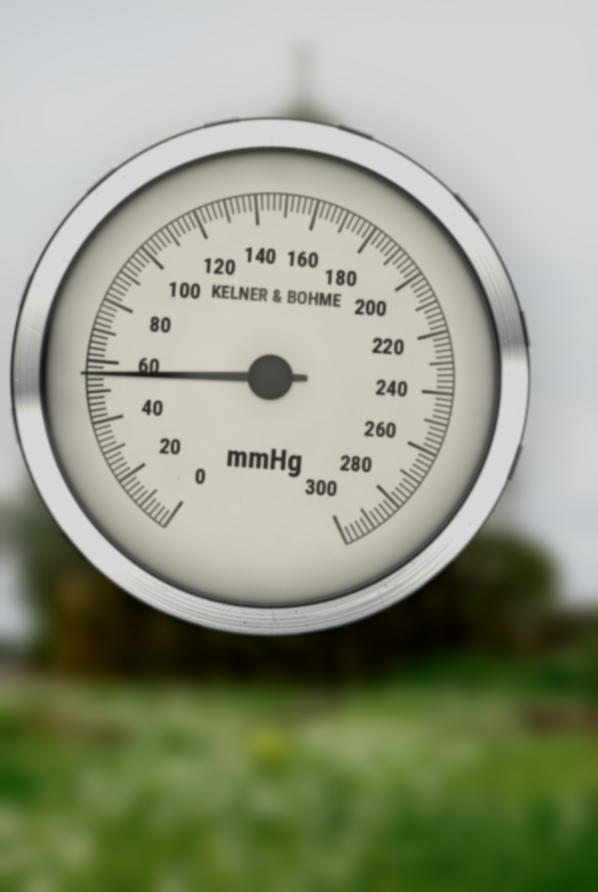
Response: 56
